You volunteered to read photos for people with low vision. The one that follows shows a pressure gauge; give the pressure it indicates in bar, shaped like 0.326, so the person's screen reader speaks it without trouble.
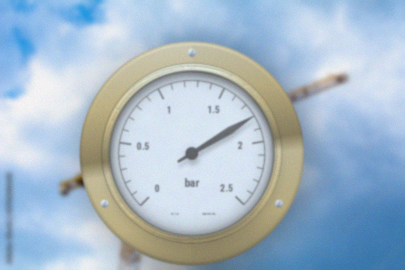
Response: 1.8
